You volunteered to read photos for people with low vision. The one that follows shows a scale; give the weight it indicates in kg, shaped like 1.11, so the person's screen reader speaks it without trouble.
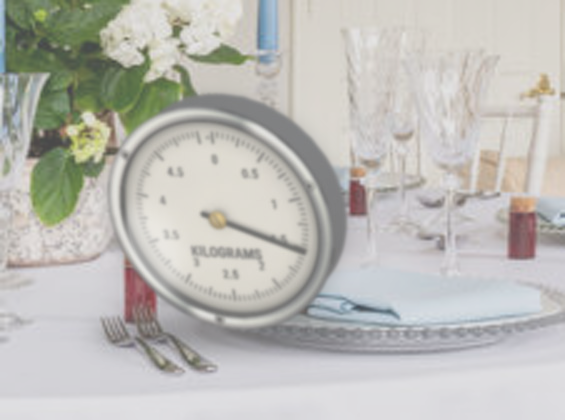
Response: 1.5
